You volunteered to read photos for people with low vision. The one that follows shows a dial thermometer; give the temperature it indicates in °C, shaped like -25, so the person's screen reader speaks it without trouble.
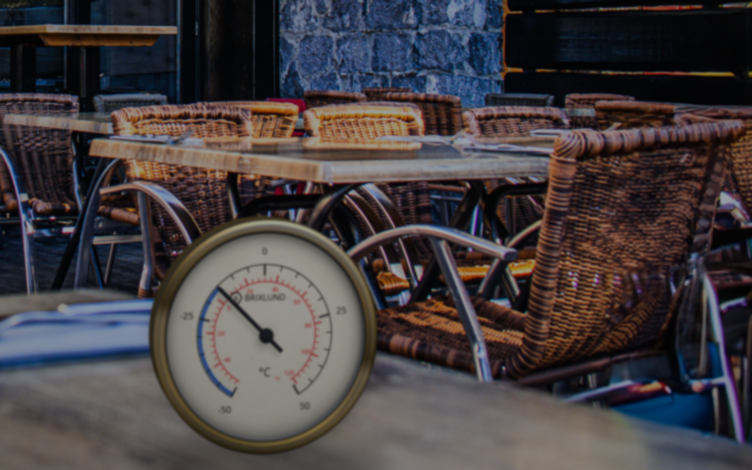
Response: -15
